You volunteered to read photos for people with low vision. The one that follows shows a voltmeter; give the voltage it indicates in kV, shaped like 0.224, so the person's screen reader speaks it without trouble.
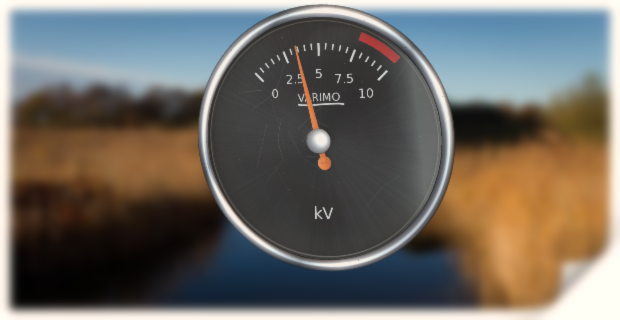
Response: 3.5
